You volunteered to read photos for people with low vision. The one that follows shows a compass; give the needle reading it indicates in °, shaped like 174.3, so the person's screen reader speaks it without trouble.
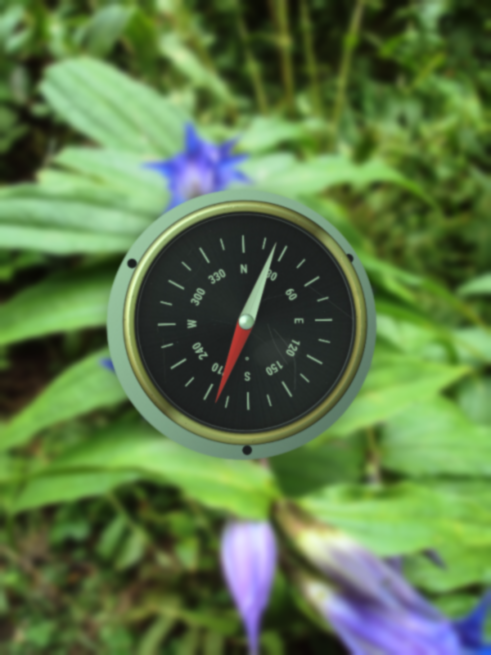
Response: 202.5
